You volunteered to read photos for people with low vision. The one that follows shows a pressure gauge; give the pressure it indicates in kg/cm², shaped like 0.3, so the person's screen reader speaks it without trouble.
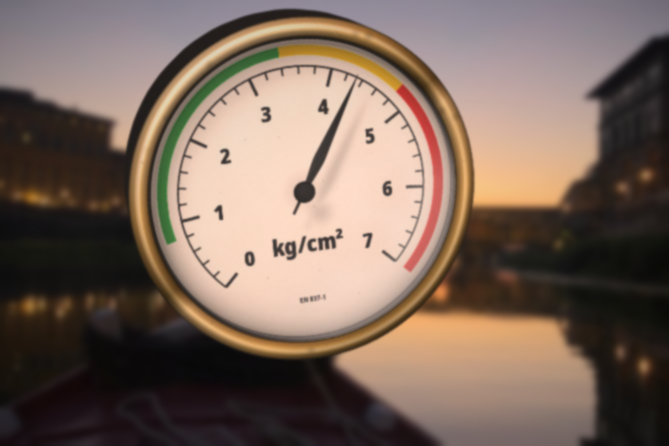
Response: 4.3
